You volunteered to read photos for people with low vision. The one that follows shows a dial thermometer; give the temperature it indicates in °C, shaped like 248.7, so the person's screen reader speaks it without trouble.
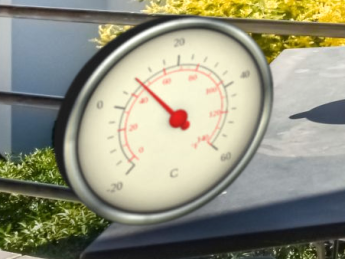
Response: 8
